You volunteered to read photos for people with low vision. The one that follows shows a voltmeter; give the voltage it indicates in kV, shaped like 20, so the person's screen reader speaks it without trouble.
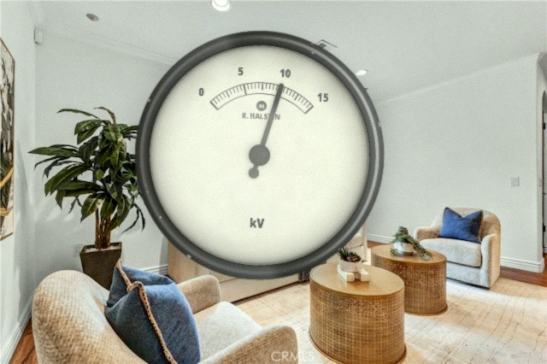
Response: 10
